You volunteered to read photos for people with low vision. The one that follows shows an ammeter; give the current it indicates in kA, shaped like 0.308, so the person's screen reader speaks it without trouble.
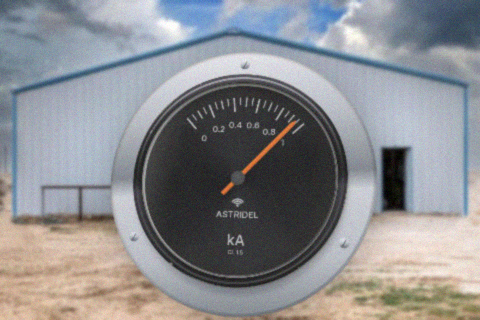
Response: 0.95
